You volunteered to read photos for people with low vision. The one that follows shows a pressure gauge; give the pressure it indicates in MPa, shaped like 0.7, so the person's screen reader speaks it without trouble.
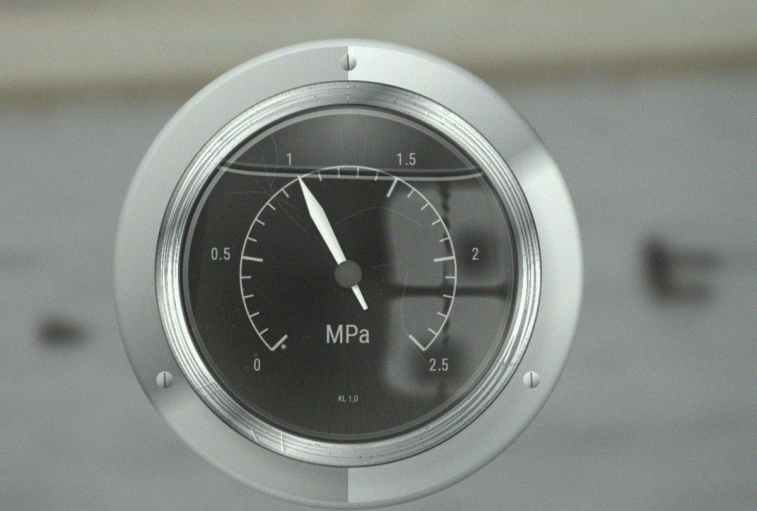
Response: 1
